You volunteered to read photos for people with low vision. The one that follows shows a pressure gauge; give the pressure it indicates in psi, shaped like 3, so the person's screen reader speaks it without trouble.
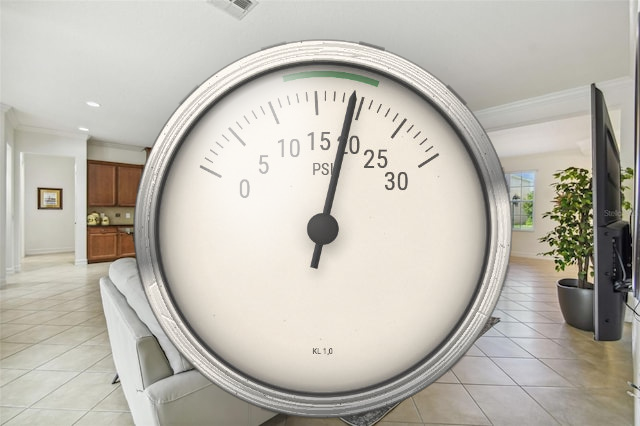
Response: 19
